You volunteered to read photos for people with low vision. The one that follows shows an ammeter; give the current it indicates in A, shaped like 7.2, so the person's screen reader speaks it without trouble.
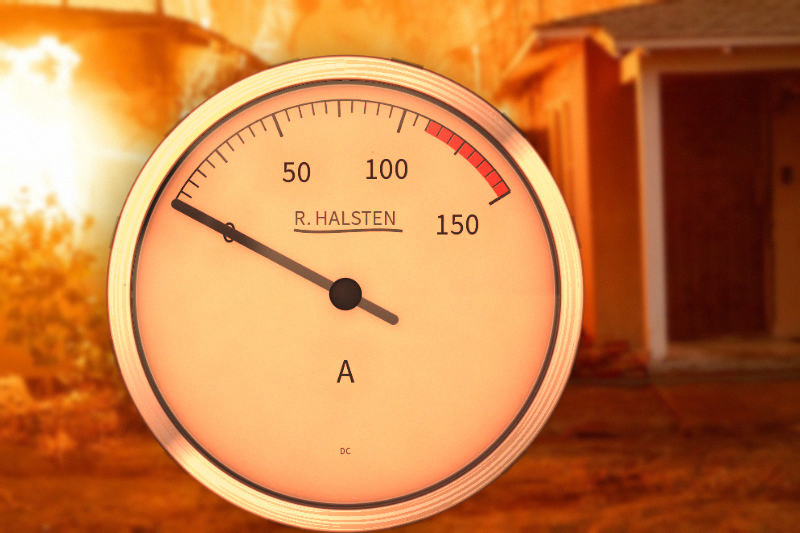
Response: 0
